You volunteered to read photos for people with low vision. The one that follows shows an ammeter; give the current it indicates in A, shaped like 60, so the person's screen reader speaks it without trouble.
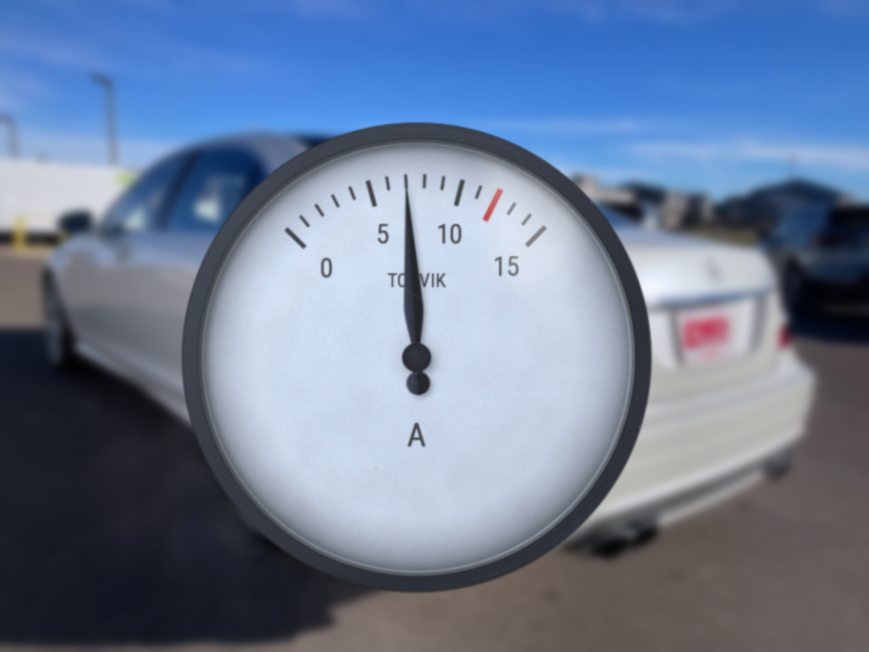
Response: 7
